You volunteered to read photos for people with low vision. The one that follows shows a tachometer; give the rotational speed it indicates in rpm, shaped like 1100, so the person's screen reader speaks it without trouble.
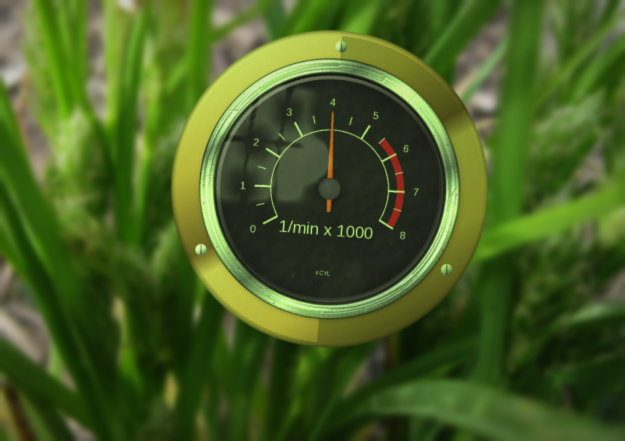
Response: 4000
